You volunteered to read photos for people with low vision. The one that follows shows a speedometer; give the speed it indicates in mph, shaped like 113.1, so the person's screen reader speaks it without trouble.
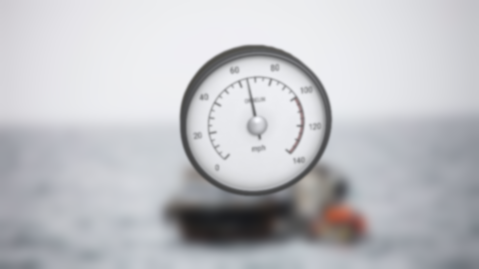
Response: 65
